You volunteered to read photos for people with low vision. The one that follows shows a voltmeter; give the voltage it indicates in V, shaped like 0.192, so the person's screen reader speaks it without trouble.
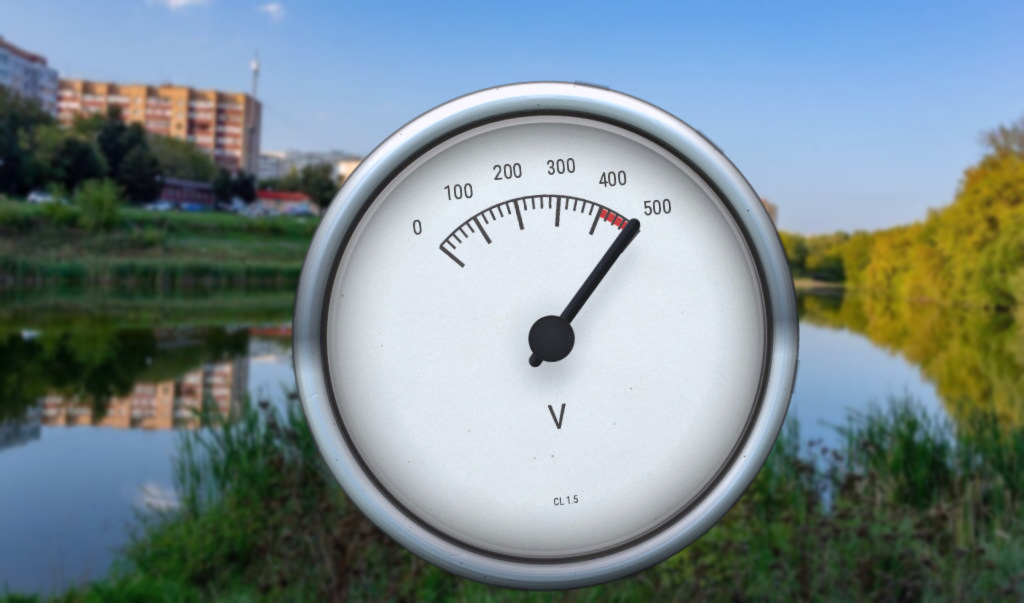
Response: 480
